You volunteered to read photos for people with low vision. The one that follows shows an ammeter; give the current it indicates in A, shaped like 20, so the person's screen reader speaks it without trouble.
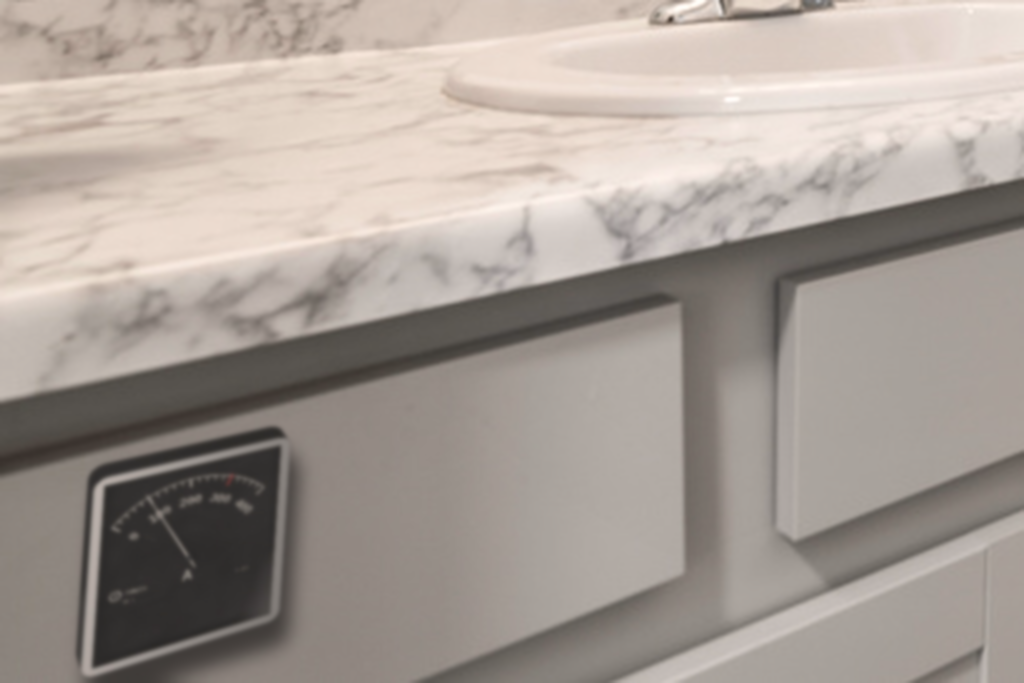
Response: 100
